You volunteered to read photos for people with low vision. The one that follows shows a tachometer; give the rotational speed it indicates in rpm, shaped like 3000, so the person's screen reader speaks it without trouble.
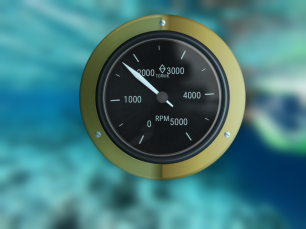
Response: 1750
